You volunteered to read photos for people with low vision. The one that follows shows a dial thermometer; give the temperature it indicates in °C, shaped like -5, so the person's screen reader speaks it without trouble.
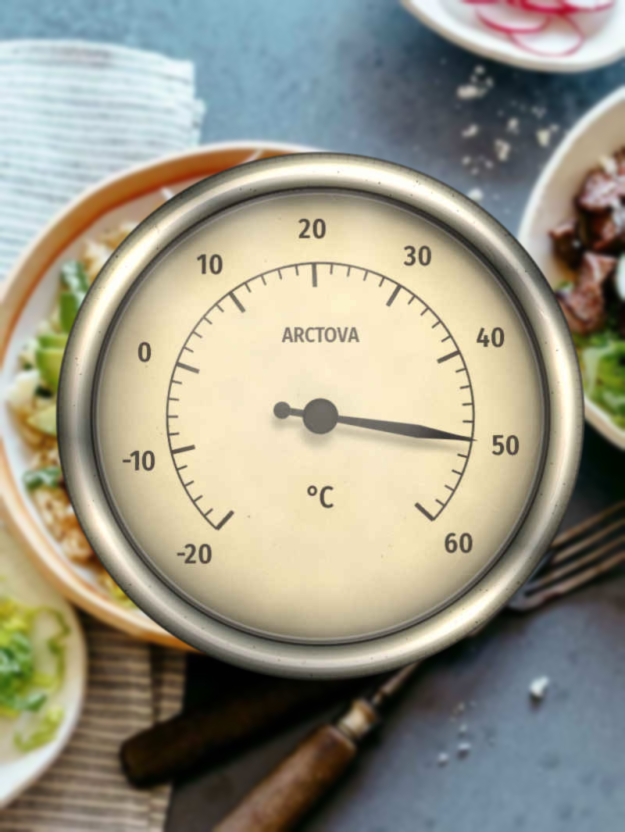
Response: 50
